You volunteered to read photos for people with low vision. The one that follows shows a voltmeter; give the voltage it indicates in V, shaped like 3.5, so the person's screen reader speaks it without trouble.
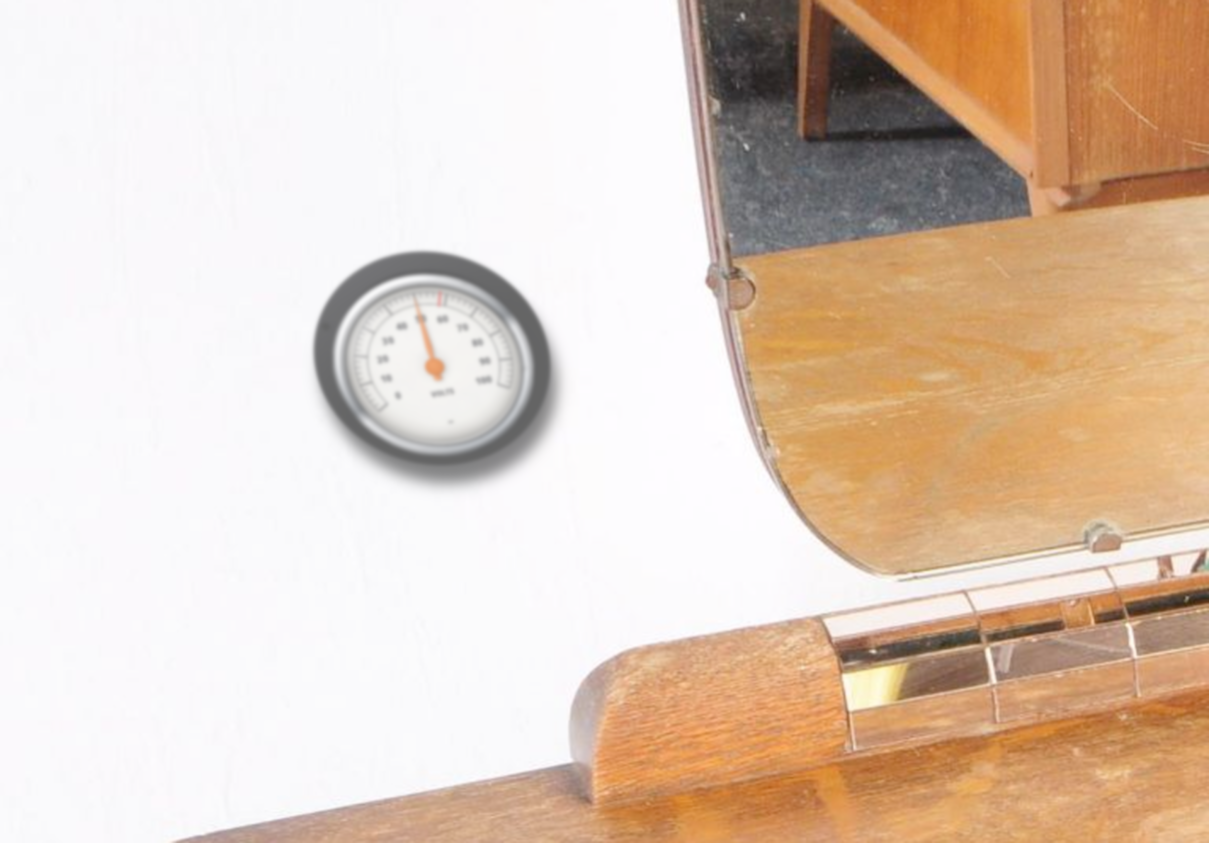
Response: 50
